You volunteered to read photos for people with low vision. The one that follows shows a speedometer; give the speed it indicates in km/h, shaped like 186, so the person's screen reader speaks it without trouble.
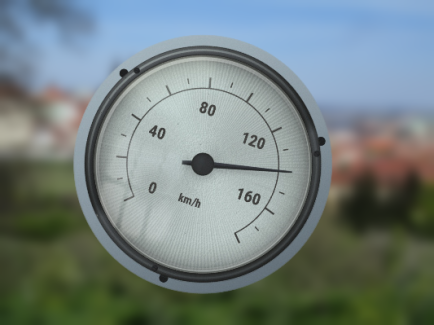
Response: 140
